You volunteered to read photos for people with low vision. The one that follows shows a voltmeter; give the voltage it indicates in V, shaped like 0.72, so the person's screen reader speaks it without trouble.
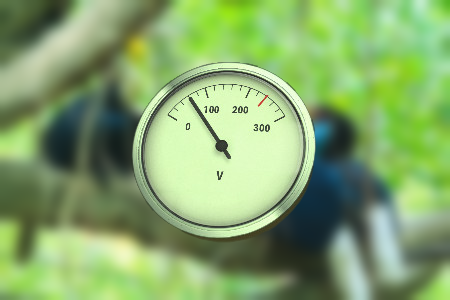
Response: 60
